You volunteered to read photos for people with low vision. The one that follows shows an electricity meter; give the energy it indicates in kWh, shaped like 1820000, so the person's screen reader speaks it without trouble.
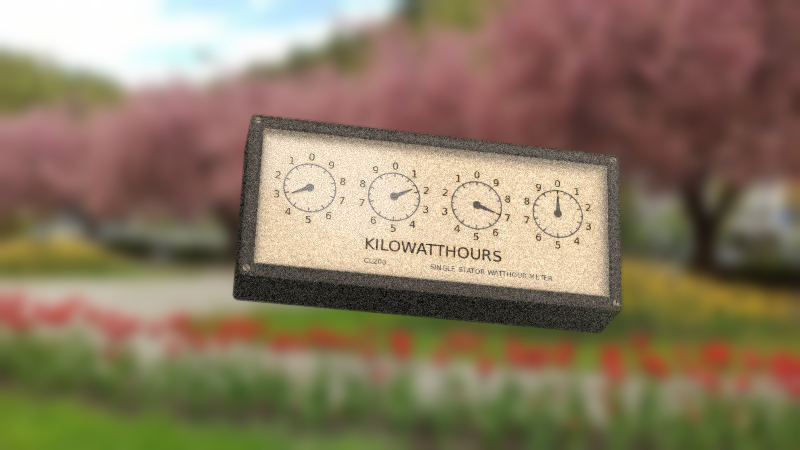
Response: 3170
